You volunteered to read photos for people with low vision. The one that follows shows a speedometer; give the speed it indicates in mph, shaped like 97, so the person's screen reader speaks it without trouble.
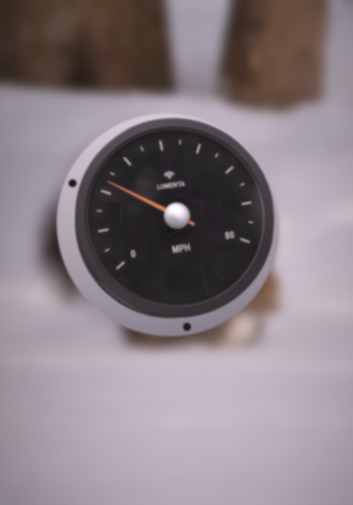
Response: 22.5
